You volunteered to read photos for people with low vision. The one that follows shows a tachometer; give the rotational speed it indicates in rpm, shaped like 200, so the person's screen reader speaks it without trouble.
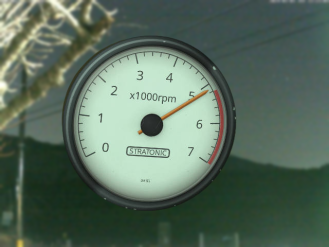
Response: 5100
